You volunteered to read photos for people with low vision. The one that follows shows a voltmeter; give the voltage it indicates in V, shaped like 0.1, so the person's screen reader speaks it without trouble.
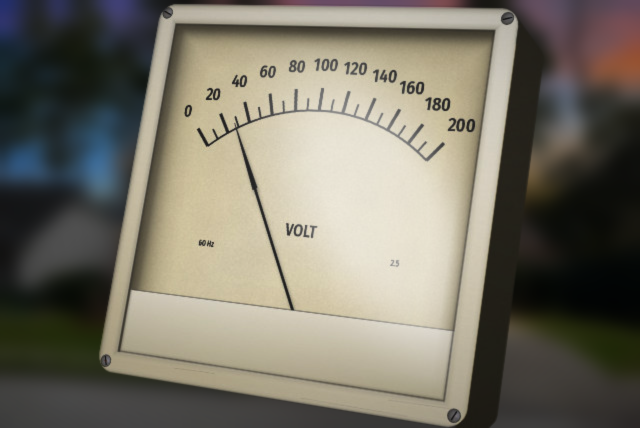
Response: 30
